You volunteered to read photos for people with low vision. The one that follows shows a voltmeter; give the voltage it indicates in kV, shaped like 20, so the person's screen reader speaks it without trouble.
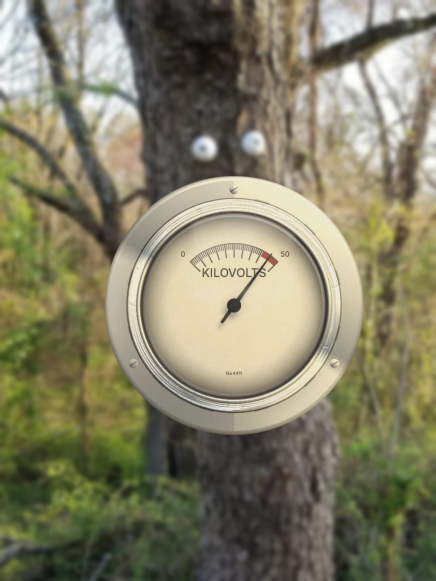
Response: 45
